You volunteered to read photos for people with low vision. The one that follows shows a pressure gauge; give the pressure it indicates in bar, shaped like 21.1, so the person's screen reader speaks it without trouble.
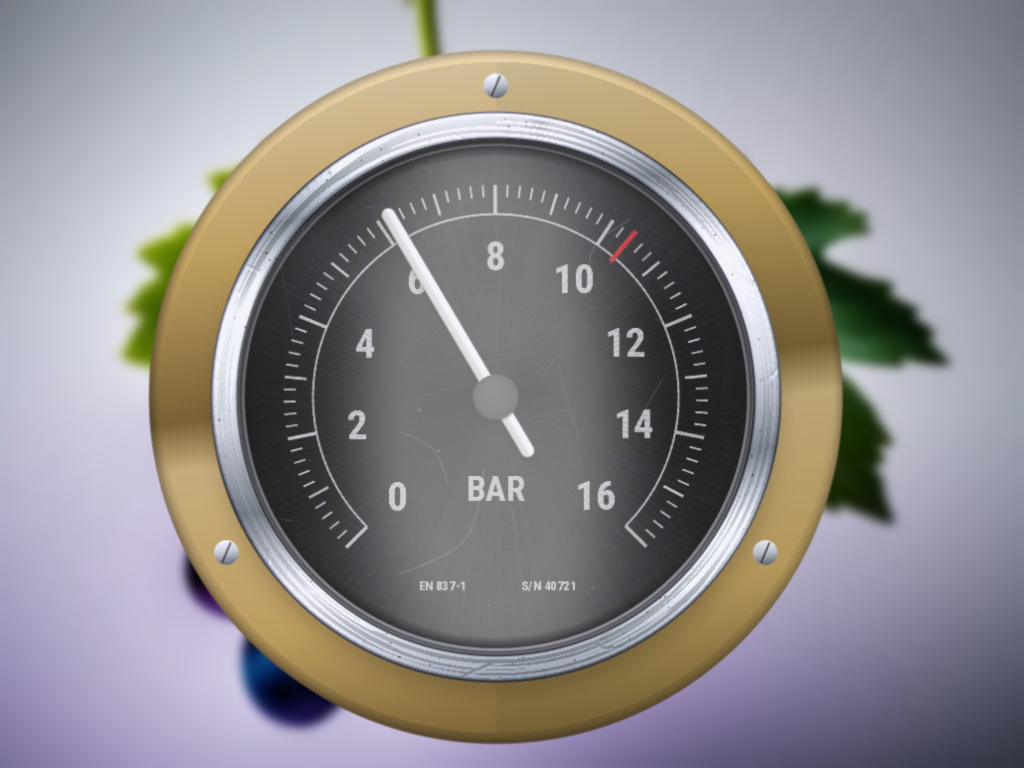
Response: 6.2
